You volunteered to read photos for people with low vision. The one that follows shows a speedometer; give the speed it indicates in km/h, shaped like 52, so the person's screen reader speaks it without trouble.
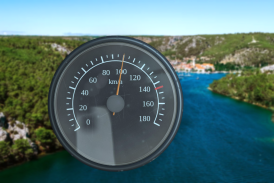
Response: 100
